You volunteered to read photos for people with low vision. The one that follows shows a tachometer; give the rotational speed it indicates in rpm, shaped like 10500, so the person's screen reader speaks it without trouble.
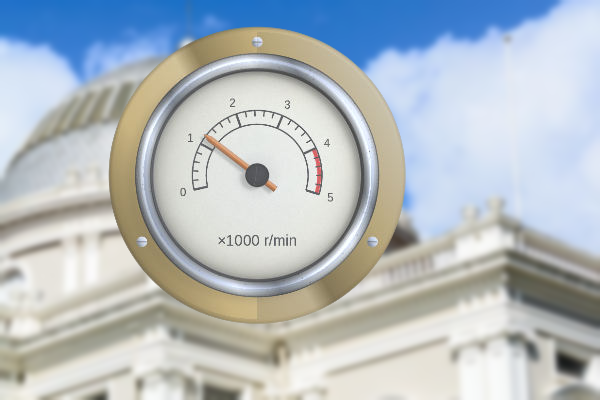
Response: 1200
